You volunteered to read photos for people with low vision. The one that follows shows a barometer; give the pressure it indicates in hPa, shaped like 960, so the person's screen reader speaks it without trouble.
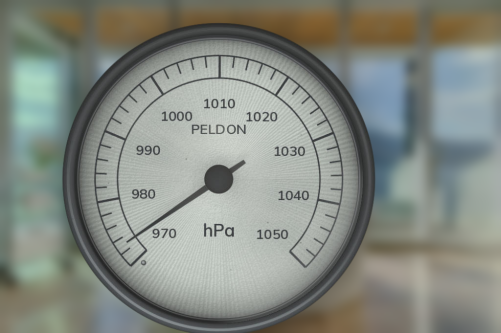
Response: 973
